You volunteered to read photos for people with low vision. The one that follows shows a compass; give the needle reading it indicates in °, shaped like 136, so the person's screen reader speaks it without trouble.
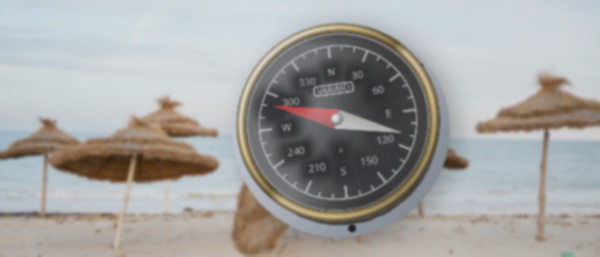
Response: 290
